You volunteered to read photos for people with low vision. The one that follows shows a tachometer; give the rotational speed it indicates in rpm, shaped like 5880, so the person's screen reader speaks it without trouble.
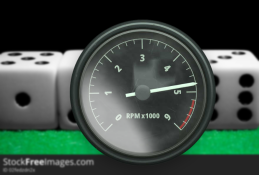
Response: 4800
